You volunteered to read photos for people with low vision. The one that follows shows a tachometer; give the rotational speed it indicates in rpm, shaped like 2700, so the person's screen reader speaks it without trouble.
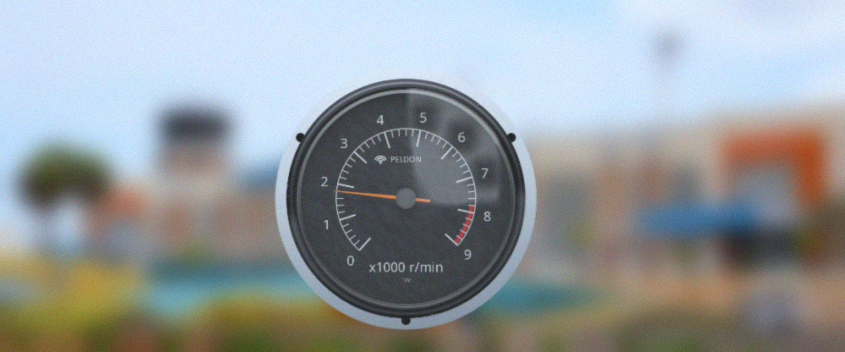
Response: 1800
